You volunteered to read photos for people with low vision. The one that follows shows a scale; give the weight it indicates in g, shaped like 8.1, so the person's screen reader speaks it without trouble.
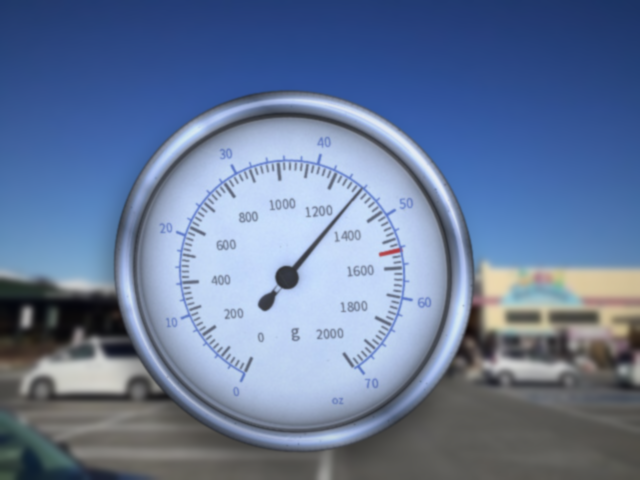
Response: 1300
